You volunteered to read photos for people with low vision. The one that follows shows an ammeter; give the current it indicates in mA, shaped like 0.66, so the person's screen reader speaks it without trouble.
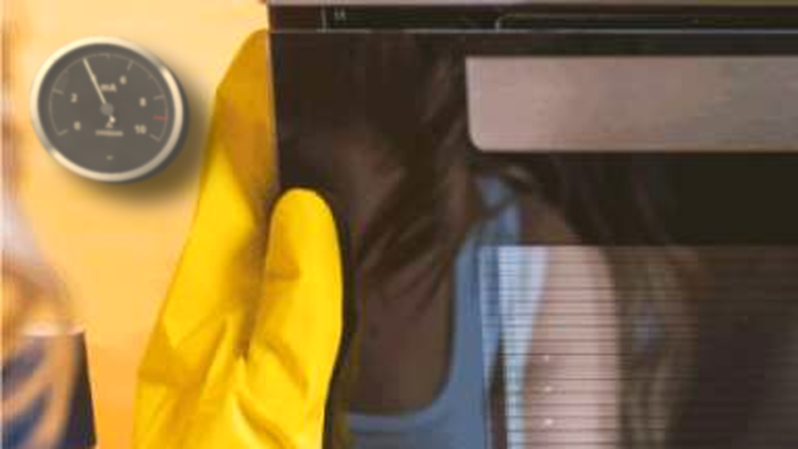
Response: 4
